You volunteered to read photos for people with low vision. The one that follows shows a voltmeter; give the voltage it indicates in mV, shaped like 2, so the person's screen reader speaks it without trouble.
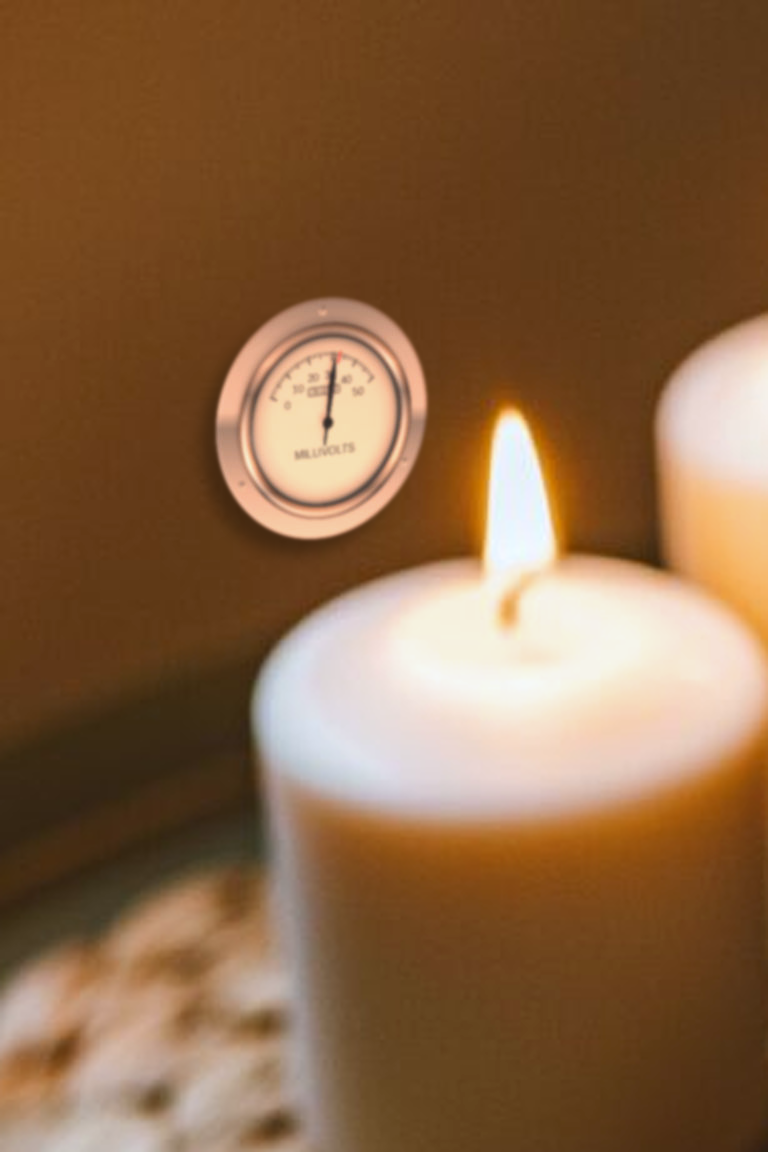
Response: 30
